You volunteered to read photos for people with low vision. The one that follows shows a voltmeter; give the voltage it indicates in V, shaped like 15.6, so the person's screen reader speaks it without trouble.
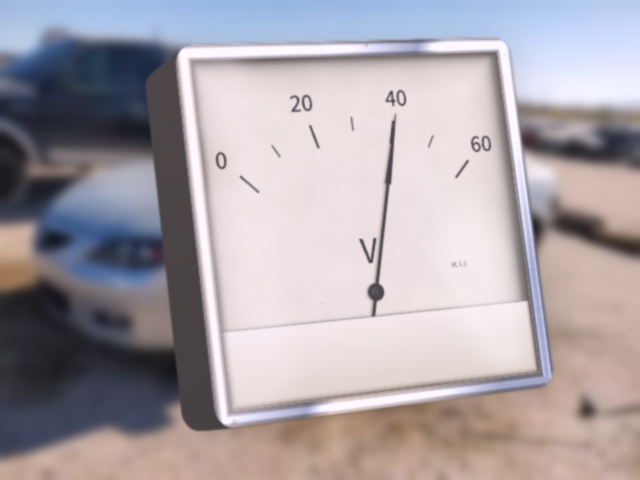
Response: 40
